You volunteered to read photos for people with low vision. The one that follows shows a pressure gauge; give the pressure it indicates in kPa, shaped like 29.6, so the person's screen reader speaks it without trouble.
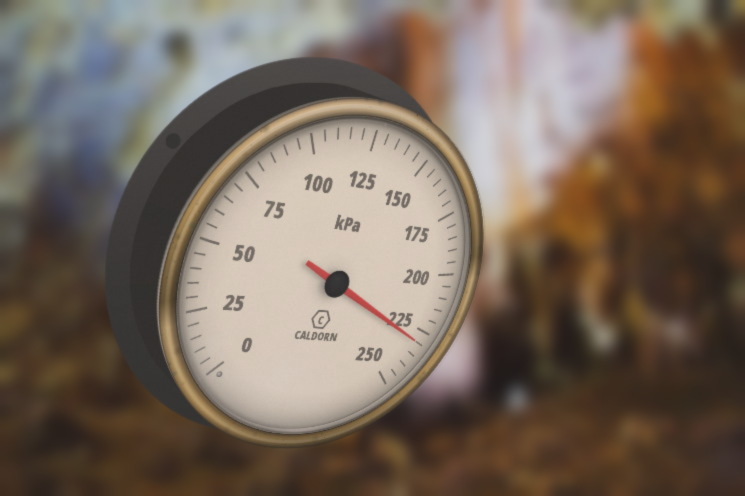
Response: 230
